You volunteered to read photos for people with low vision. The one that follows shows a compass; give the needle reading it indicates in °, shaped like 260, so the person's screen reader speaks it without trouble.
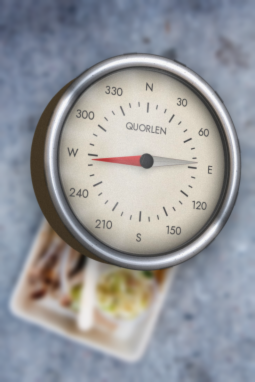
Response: 265
